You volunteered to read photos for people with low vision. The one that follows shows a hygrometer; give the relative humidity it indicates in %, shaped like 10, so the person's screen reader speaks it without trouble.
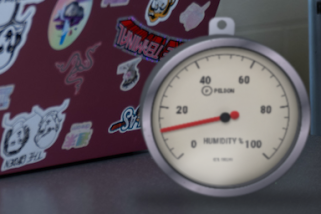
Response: 12
